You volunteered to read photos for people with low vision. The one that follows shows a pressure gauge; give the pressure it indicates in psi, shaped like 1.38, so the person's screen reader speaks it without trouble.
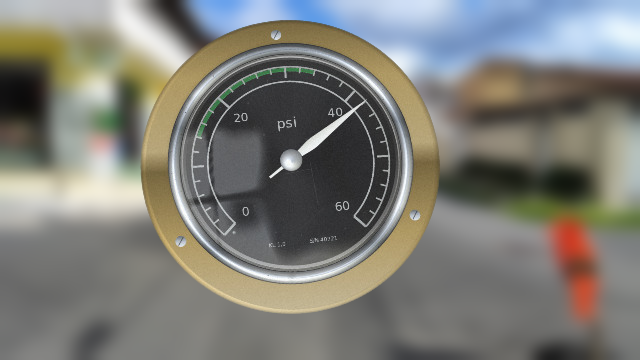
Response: 42
